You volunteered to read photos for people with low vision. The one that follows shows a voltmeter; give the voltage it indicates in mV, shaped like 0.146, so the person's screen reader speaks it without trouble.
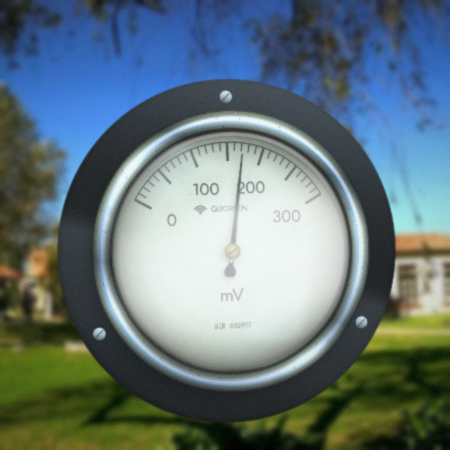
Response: 170
